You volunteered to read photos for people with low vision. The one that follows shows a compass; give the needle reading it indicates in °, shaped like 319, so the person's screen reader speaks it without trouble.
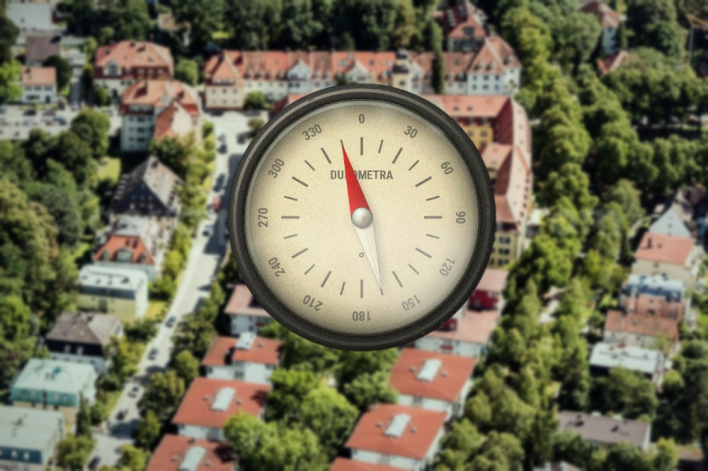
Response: 345
